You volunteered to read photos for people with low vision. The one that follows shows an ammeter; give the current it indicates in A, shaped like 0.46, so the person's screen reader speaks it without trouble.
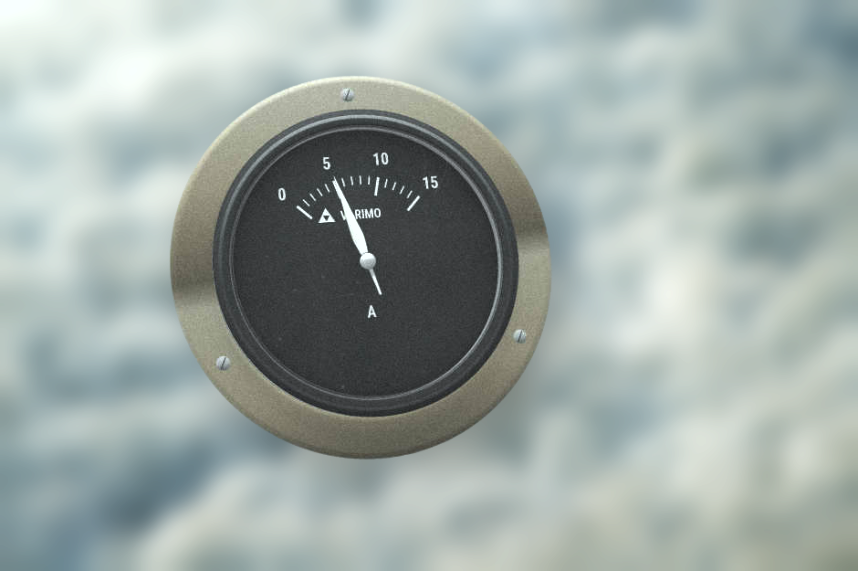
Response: 5
